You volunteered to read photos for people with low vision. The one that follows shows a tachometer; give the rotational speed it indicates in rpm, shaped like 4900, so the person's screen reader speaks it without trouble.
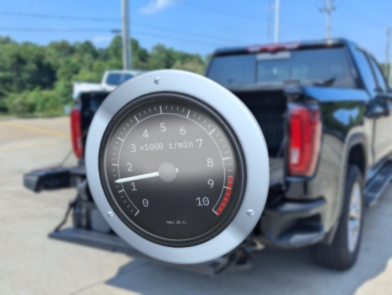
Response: 1400
